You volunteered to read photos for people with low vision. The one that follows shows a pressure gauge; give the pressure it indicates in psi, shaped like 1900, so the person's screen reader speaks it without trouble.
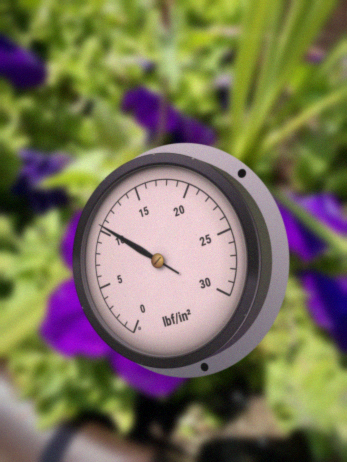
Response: 10.5
